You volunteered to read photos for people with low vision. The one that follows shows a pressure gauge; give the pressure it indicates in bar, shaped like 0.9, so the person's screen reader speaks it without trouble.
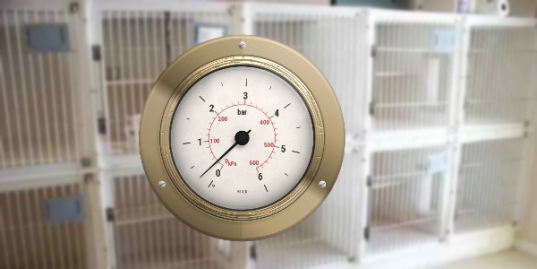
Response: 0.25
